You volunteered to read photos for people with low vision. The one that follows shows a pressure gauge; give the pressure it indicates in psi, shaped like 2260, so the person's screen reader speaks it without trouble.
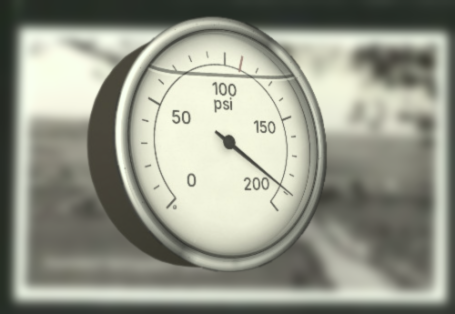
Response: 190
